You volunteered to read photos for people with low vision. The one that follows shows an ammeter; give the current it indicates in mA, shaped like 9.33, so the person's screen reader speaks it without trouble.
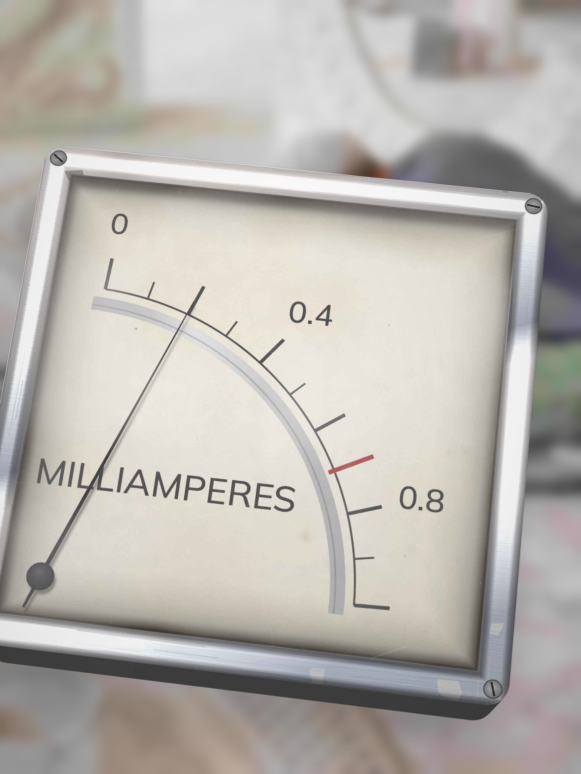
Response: 0.2
